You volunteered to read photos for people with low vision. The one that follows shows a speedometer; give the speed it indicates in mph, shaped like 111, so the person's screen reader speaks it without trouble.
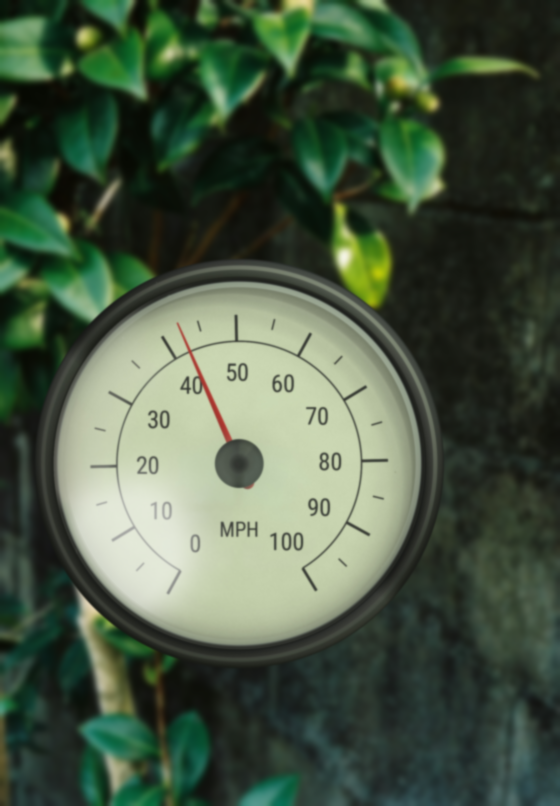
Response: 42.5
